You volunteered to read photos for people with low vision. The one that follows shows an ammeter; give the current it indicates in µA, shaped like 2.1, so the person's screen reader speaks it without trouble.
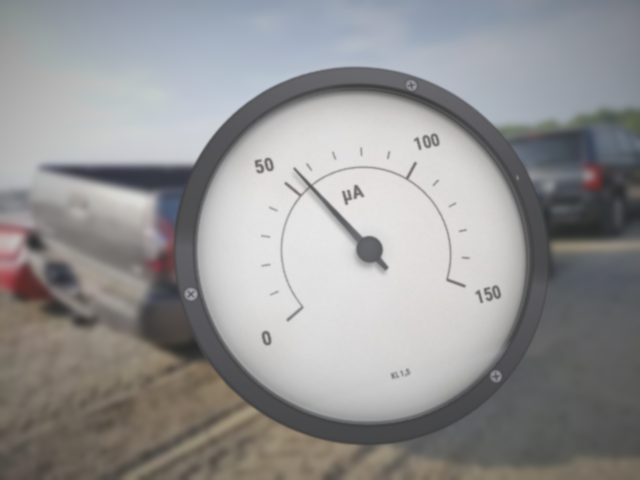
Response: 55
